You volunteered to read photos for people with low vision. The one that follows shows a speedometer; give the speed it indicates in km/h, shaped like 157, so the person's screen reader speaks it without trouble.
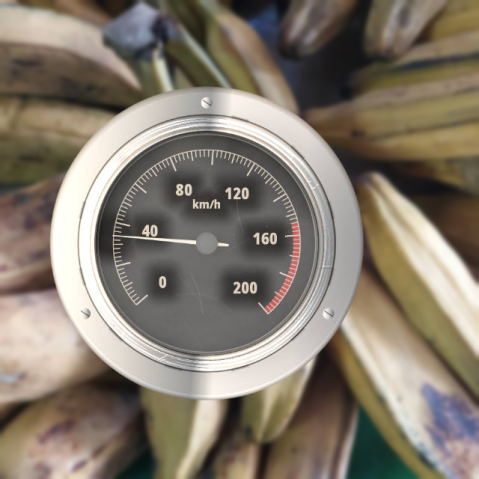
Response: 34
